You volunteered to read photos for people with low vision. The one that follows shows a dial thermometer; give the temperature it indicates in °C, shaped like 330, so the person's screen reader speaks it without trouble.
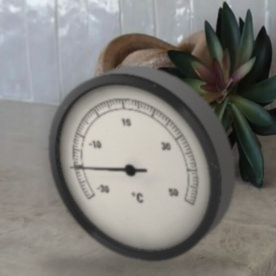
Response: -20
